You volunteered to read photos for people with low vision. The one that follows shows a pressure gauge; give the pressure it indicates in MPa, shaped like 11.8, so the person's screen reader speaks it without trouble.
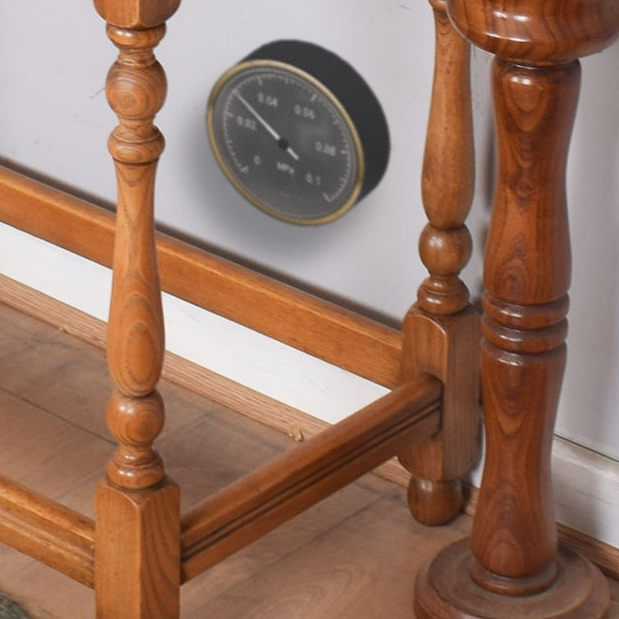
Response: 0.03
